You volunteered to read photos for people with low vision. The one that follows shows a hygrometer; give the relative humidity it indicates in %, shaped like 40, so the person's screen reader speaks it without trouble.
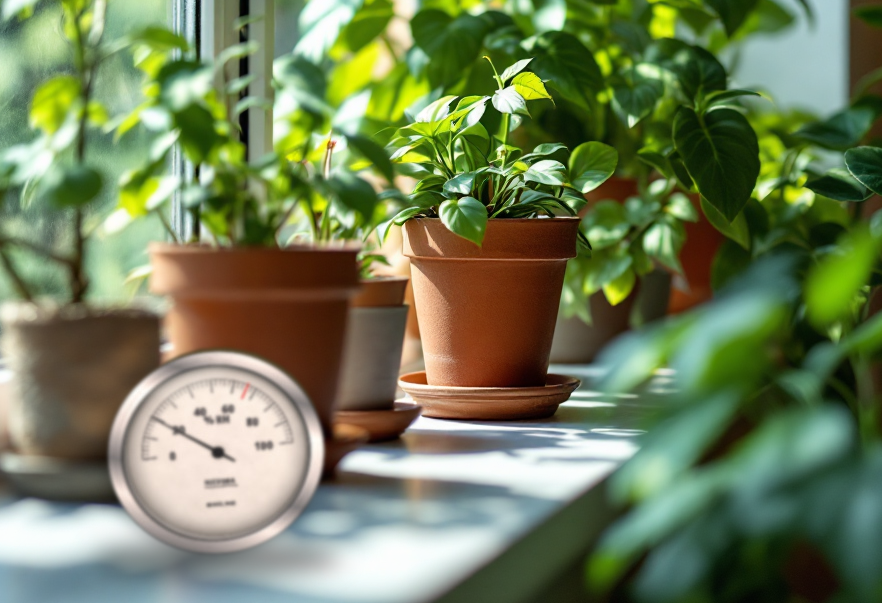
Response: 20
